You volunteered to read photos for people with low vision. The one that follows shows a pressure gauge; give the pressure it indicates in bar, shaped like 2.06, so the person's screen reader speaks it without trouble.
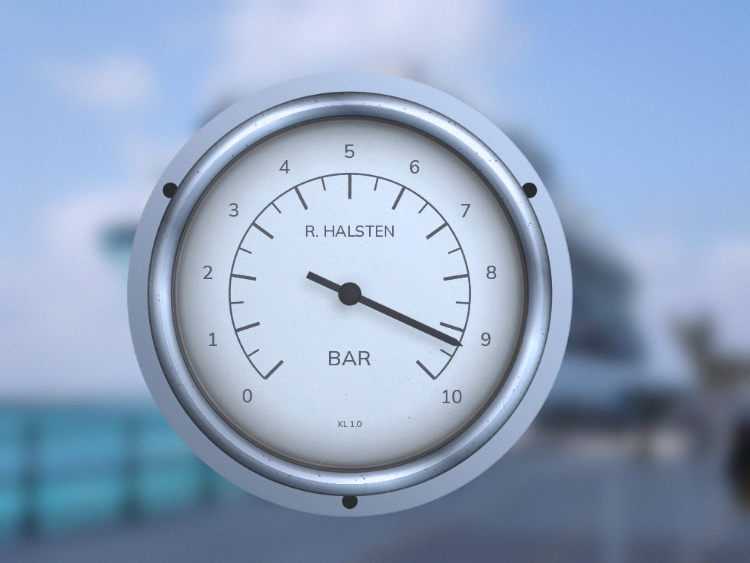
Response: 9.25
